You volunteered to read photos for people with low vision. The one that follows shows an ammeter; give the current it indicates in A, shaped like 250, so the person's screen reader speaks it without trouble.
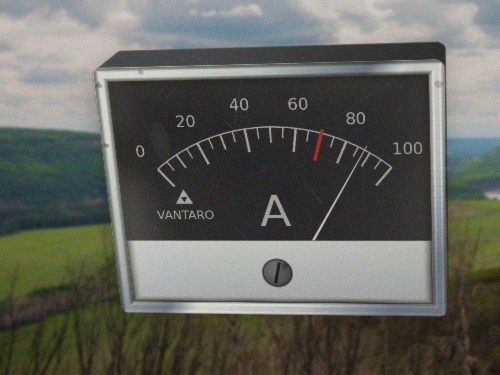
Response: 87.5
